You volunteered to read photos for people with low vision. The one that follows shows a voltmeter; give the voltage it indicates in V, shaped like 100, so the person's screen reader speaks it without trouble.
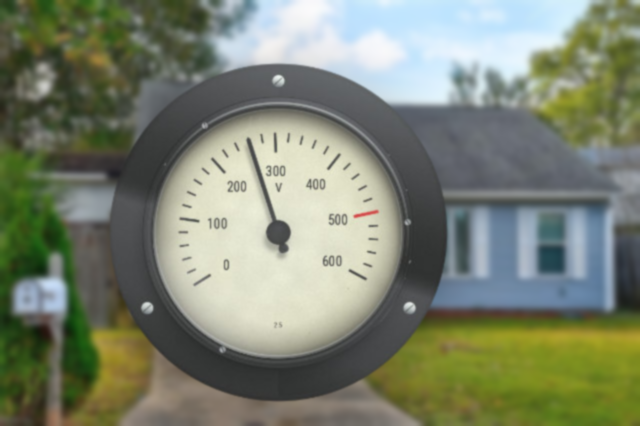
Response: 260
